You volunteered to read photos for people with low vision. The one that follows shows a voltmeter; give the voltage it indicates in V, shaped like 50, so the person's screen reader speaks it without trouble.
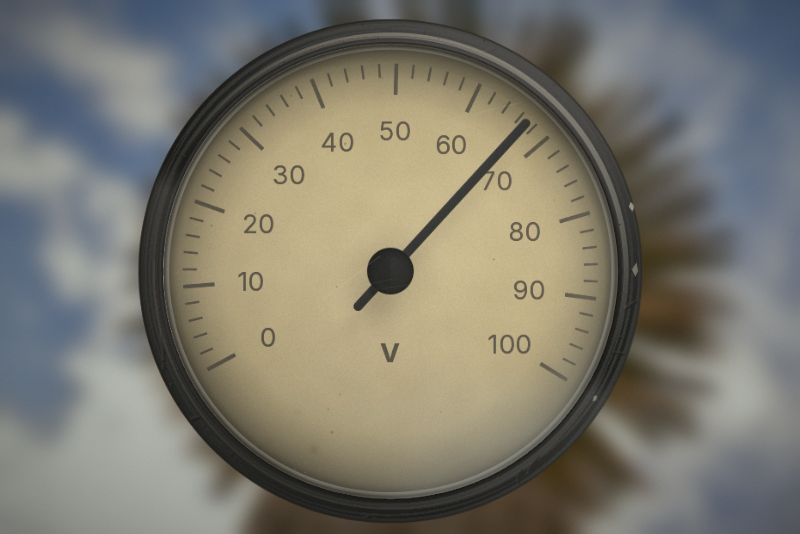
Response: 67
